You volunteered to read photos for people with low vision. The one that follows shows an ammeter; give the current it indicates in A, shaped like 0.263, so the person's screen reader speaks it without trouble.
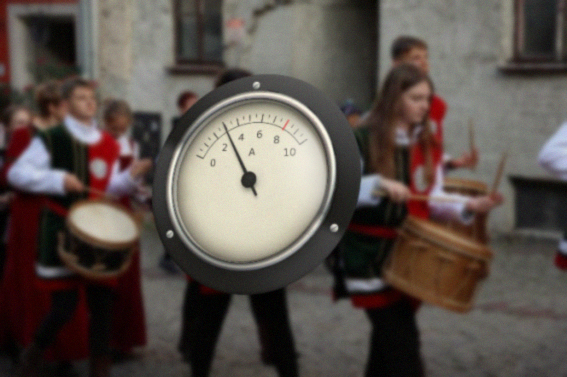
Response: 3
